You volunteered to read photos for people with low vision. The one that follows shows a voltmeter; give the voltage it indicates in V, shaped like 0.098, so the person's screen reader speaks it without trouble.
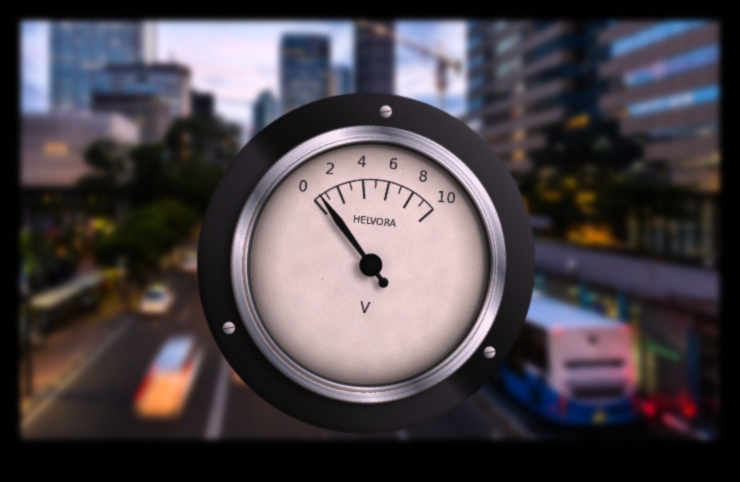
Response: 0.5
